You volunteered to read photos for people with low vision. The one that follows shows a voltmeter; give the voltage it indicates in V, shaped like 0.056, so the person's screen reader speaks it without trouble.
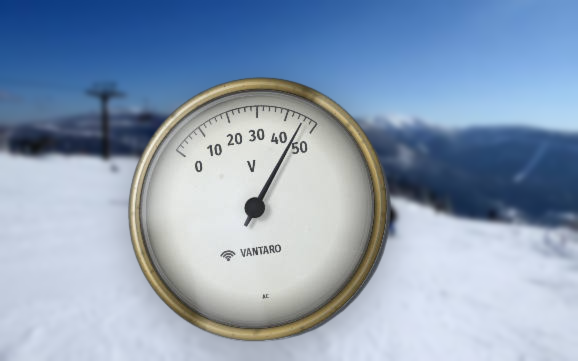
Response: 46
